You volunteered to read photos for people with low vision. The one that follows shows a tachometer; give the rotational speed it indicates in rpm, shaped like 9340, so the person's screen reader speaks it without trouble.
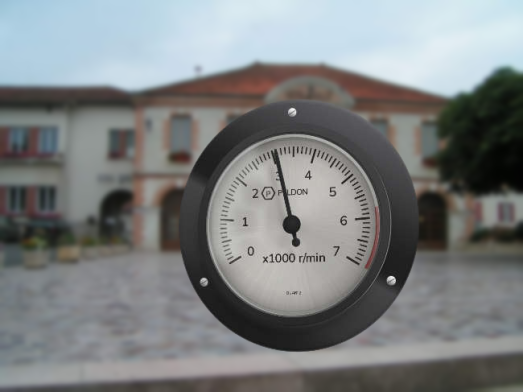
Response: 3100
